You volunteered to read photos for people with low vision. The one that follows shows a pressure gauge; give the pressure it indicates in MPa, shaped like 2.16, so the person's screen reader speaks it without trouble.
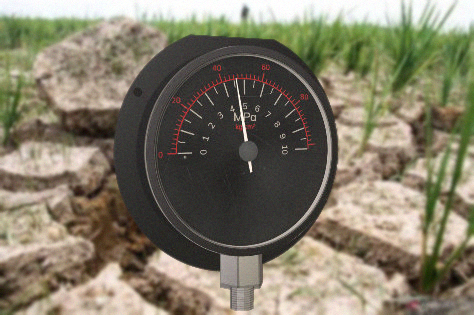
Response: 4.5
